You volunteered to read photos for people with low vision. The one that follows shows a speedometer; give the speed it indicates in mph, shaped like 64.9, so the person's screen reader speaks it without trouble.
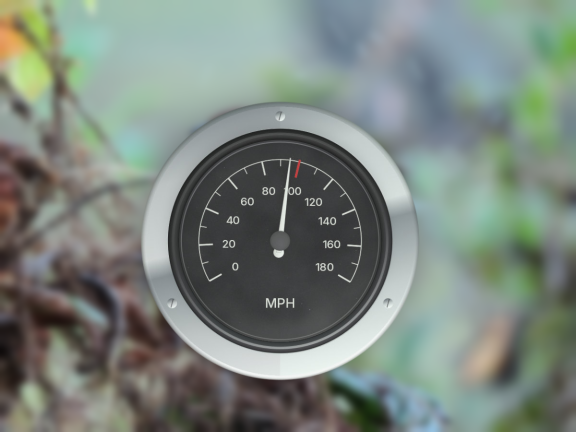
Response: 95
